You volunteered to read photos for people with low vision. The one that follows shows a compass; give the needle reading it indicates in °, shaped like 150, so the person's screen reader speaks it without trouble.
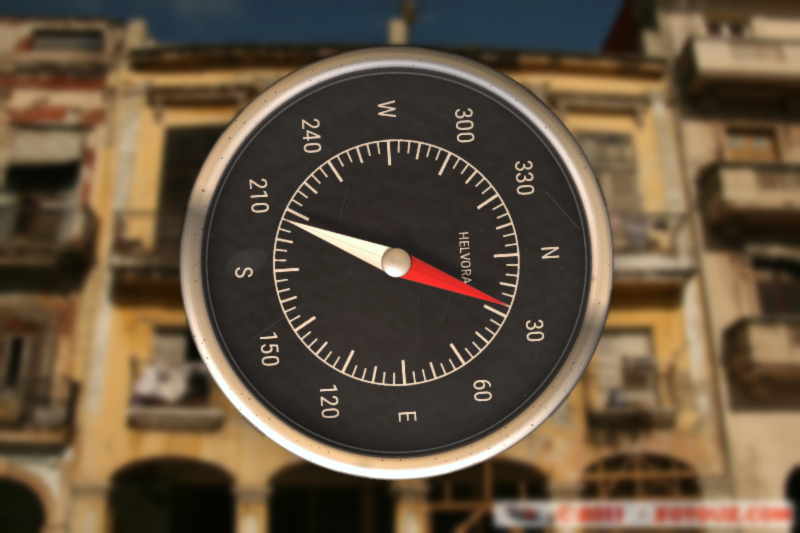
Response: 25
